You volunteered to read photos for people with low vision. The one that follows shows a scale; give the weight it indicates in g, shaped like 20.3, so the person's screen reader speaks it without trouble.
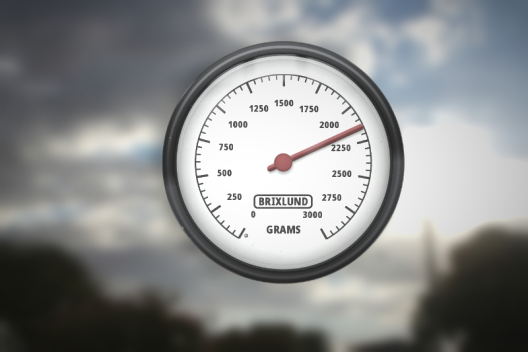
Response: 2150
